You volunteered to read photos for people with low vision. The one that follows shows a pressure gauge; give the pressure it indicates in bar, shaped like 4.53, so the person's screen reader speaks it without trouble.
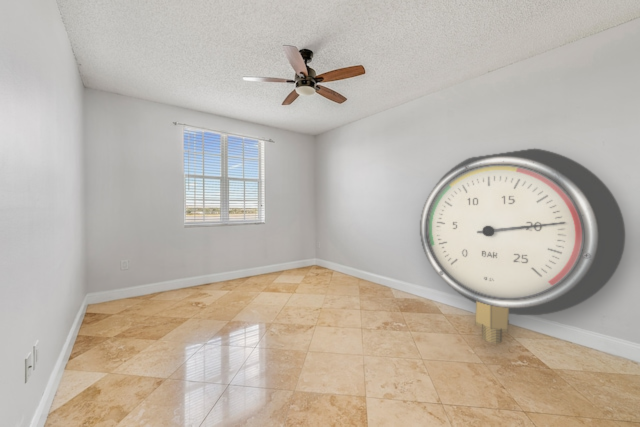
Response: 20
